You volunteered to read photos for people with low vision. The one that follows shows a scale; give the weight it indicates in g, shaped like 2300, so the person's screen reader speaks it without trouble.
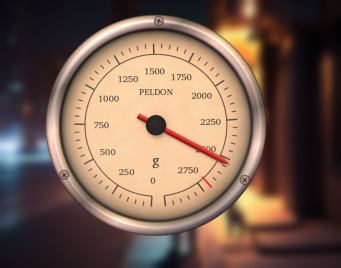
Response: 2525
